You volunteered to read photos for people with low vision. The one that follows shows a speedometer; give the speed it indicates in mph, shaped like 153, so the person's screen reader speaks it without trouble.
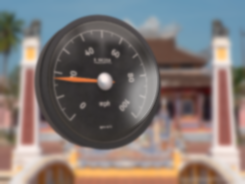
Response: 17.5
